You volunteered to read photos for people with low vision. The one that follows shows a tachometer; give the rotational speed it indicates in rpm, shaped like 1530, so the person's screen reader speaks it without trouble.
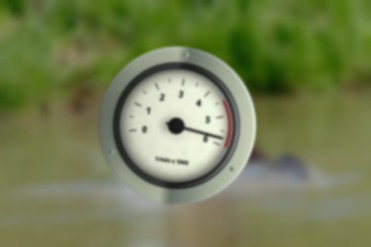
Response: 5750
